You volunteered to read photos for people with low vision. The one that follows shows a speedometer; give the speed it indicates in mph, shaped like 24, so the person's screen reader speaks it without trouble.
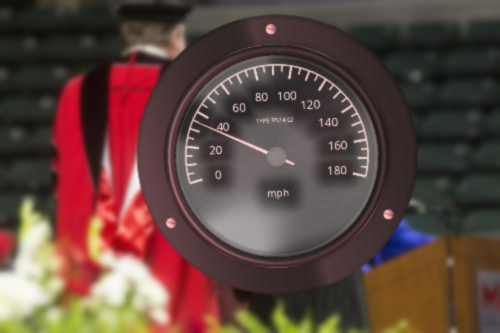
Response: 35
